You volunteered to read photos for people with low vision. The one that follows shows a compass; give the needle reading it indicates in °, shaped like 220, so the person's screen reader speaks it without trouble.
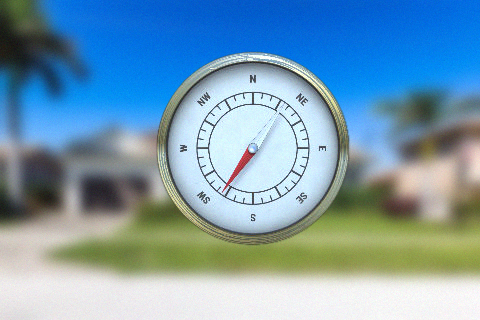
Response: 215
